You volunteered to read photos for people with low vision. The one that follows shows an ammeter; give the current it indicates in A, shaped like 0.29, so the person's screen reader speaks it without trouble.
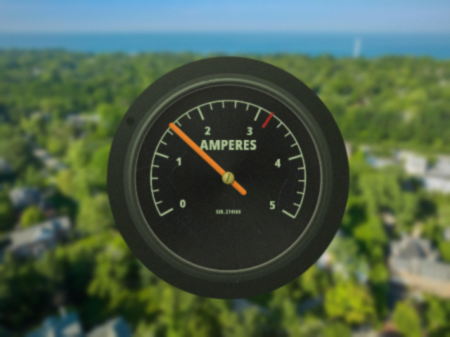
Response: 1.5
